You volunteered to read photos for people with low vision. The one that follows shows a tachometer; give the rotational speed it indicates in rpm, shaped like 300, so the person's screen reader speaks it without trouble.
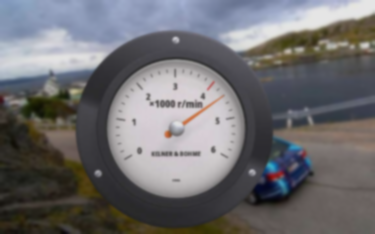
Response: 4400
